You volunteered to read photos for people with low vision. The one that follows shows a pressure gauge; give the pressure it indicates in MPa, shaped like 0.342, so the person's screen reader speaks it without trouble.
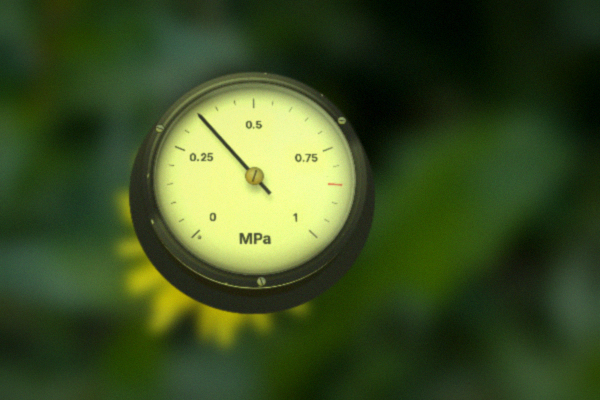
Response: 0.35
